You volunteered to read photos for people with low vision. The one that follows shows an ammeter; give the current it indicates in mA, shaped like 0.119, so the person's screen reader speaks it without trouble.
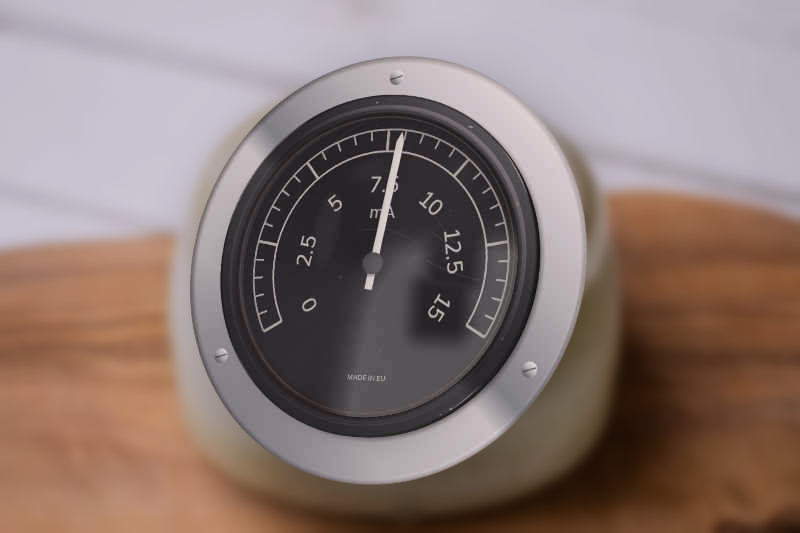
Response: 8
